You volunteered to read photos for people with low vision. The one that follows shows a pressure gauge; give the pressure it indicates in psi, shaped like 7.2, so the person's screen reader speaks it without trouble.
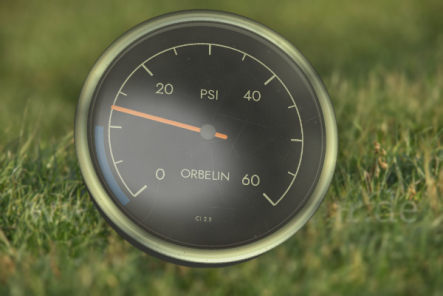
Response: 12.5
